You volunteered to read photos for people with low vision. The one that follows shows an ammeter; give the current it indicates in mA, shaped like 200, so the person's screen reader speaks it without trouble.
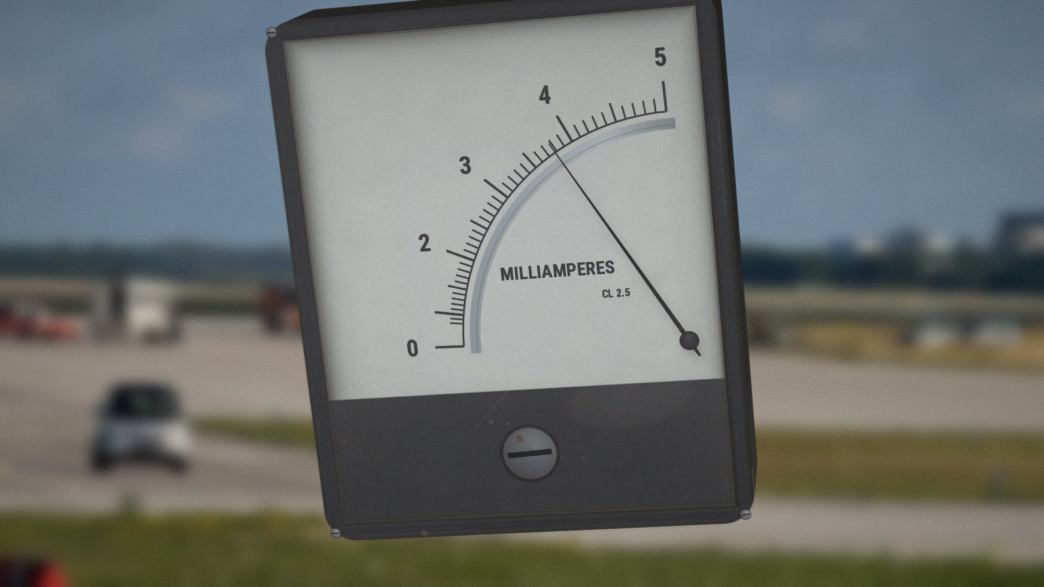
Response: 3.8
